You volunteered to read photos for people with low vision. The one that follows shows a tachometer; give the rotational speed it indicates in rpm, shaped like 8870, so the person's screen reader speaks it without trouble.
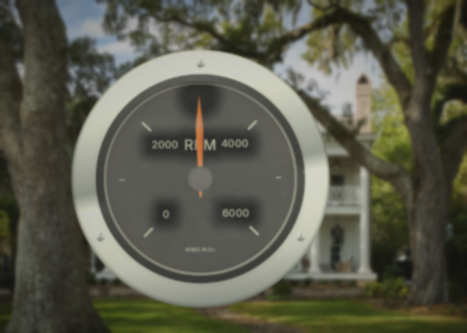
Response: 3000
